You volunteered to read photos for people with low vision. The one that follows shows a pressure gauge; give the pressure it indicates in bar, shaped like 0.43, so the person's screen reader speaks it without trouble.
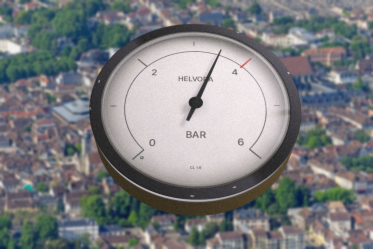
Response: 3.5
